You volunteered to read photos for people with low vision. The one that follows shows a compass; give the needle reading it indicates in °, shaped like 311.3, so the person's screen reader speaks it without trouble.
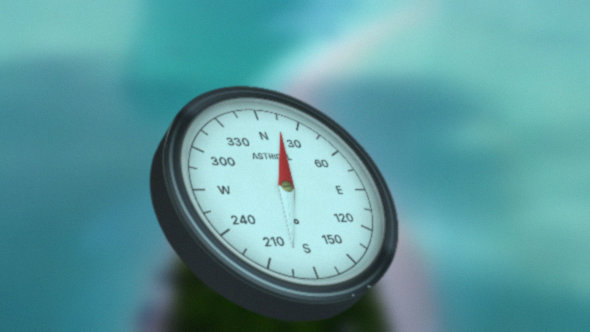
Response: 15
